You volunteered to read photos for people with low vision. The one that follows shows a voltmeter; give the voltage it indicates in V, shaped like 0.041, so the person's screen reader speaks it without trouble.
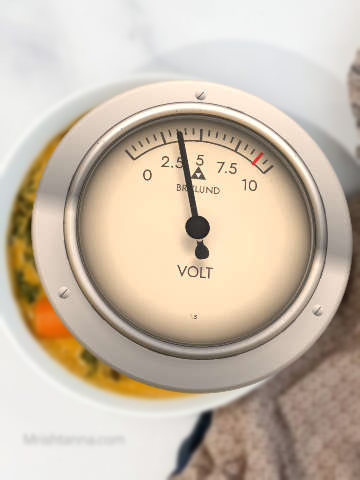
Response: 3.5
